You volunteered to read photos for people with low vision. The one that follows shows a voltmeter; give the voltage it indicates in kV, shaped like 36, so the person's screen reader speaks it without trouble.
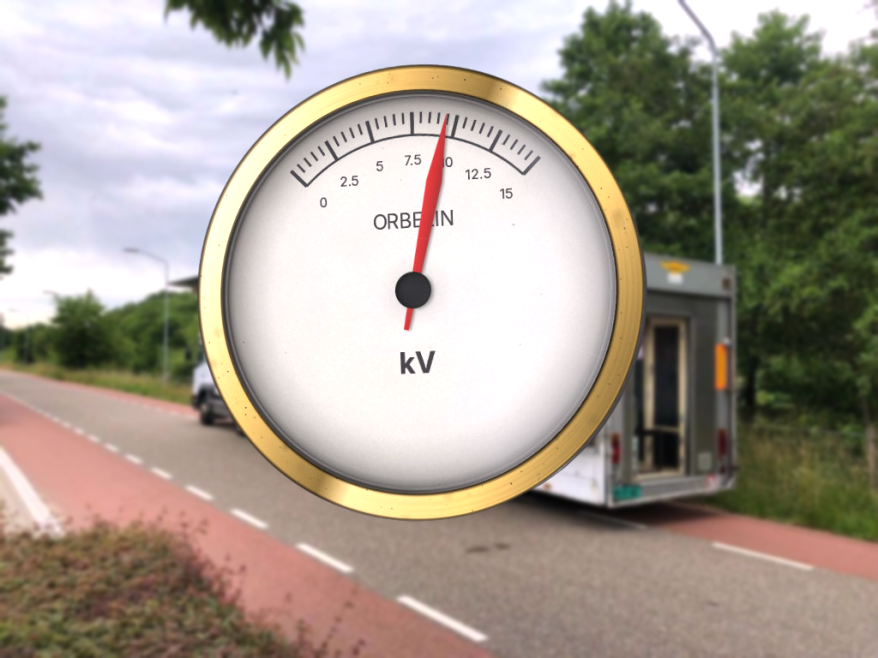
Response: 9.5
